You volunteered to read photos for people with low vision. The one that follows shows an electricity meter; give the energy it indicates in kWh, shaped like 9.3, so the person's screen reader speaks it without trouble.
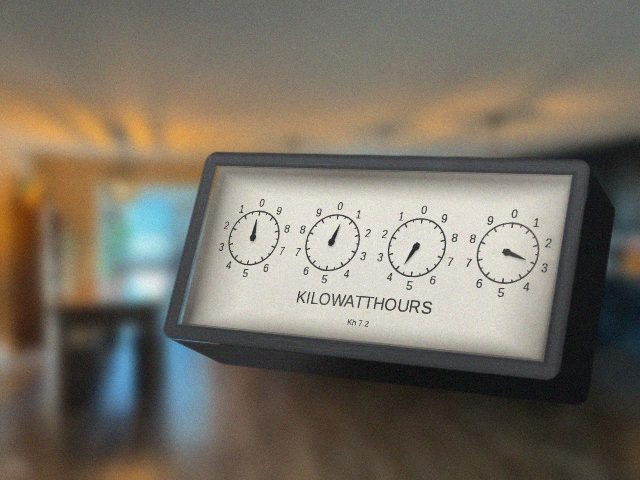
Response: 43
